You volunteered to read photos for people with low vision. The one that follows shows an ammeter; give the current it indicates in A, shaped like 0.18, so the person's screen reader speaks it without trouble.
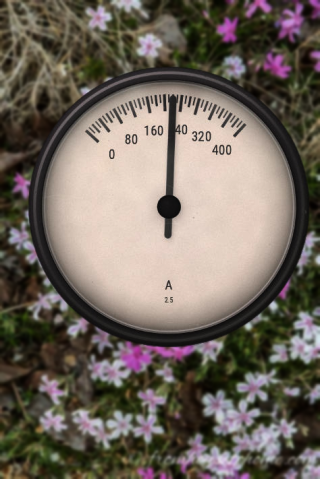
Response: 220
